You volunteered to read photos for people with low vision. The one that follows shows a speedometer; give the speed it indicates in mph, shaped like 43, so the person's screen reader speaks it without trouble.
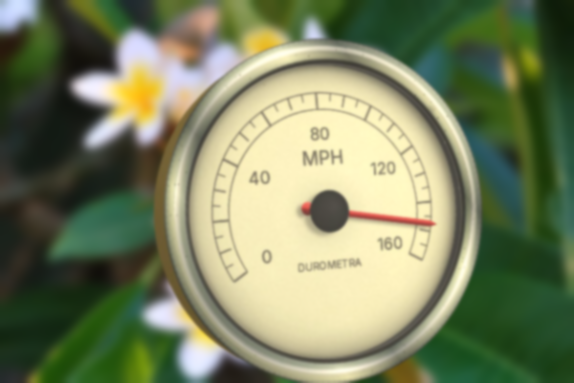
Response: 147.5
